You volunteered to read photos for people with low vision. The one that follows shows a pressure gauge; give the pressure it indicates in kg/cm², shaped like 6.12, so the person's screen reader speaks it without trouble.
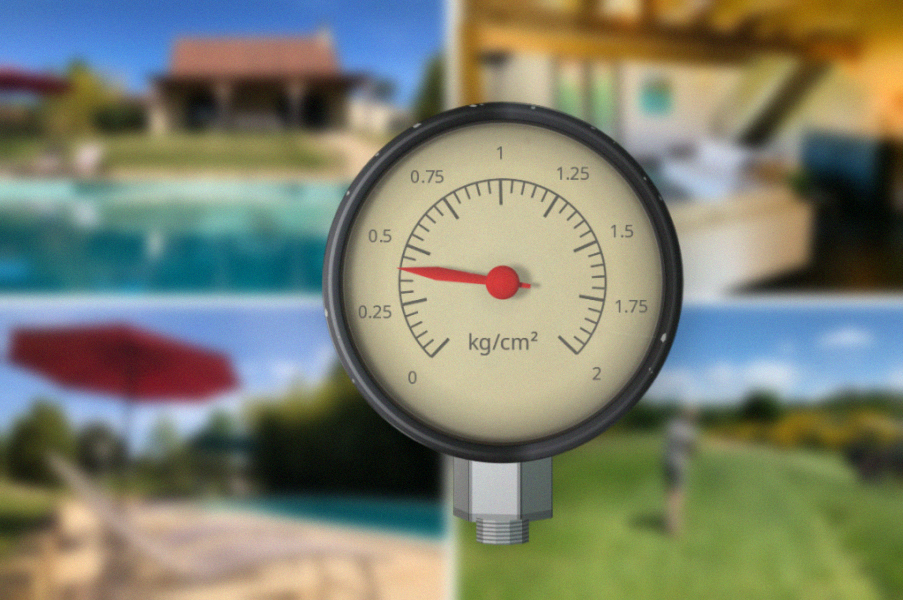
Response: 0.4
